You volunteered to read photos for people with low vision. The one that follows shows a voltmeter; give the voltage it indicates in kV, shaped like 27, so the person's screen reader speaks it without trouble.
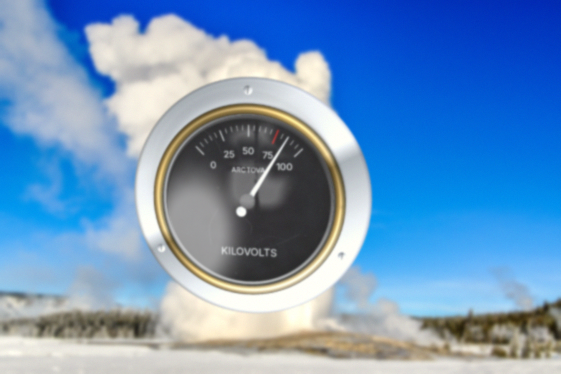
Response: 85
